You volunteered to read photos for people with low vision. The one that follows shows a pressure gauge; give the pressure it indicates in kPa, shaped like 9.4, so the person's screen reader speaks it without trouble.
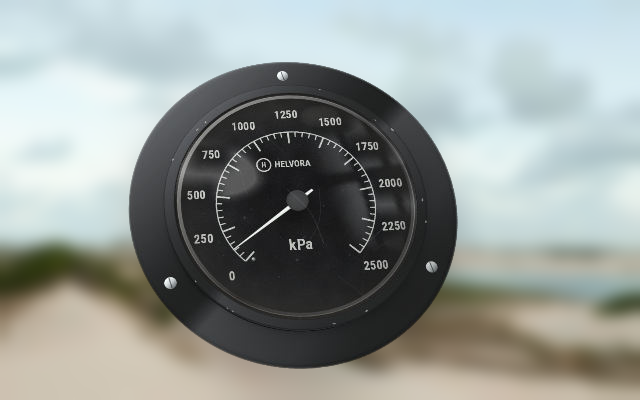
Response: 100
